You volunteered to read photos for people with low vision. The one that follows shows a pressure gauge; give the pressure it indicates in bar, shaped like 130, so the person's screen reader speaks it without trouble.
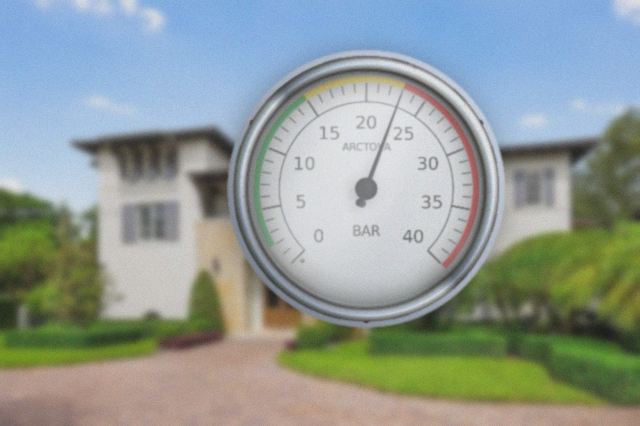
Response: 23
